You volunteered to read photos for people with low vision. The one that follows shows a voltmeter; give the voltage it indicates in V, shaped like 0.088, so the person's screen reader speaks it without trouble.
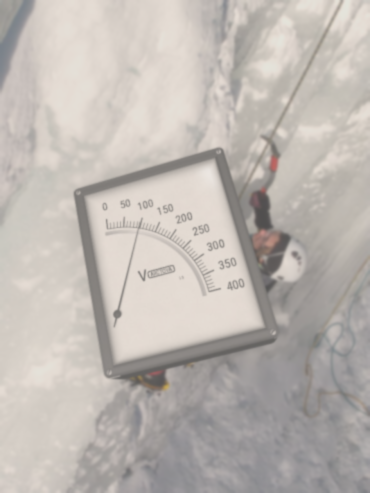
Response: 100
